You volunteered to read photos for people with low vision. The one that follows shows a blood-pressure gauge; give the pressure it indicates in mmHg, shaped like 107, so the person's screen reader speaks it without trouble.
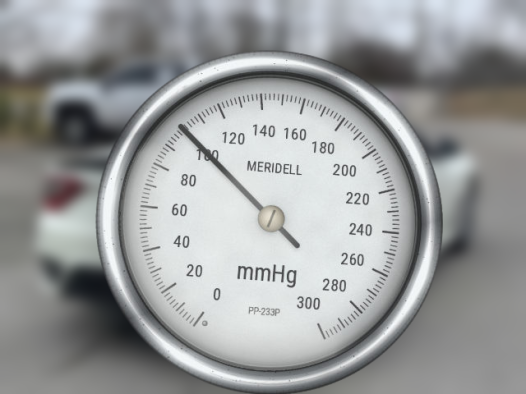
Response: 100
